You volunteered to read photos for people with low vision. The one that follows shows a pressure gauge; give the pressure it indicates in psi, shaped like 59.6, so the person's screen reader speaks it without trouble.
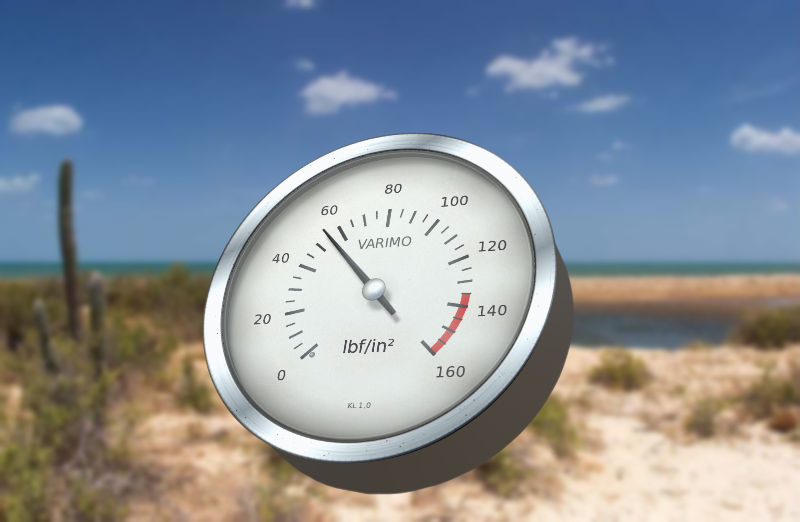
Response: 55
